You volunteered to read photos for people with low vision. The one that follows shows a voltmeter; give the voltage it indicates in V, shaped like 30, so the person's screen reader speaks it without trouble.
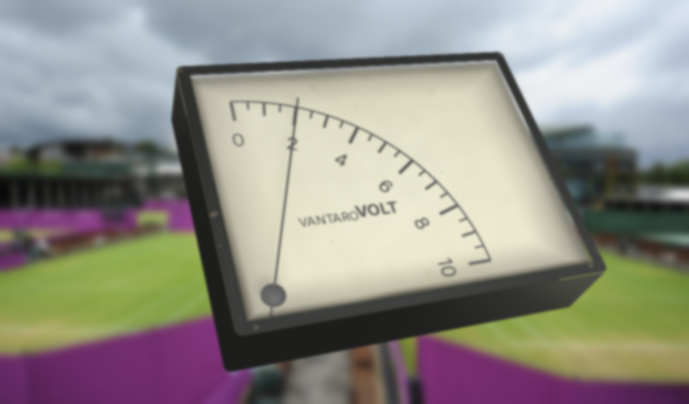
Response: 2
